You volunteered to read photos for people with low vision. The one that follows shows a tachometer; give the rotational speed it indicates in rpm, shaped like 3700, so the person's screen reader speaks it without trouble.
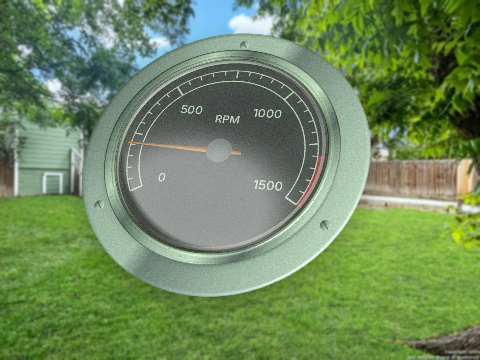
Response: 200
